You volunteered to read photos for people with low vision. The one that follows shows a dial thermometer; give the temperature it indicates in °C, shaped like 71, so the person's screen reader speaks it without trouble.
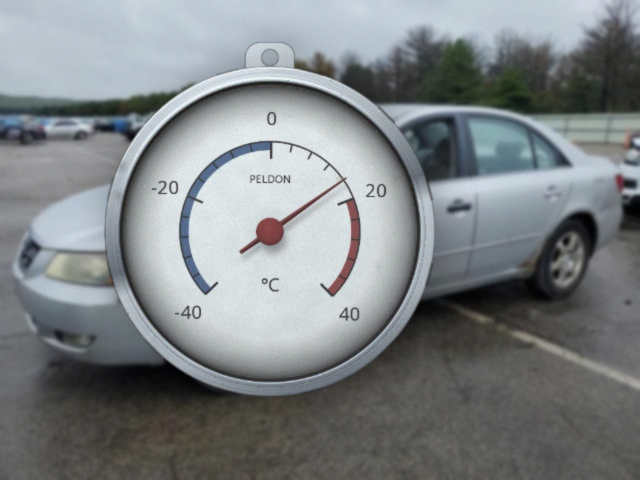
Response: 16
